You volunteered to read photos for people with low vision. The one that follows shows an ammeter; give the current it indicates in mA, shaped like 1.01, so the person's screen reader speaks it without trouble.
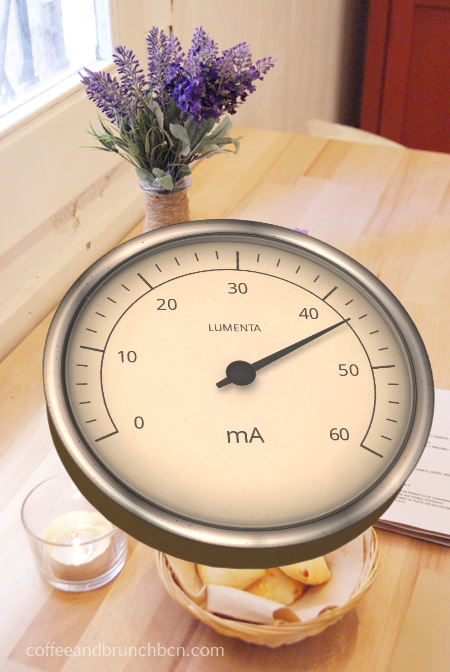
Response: 44
